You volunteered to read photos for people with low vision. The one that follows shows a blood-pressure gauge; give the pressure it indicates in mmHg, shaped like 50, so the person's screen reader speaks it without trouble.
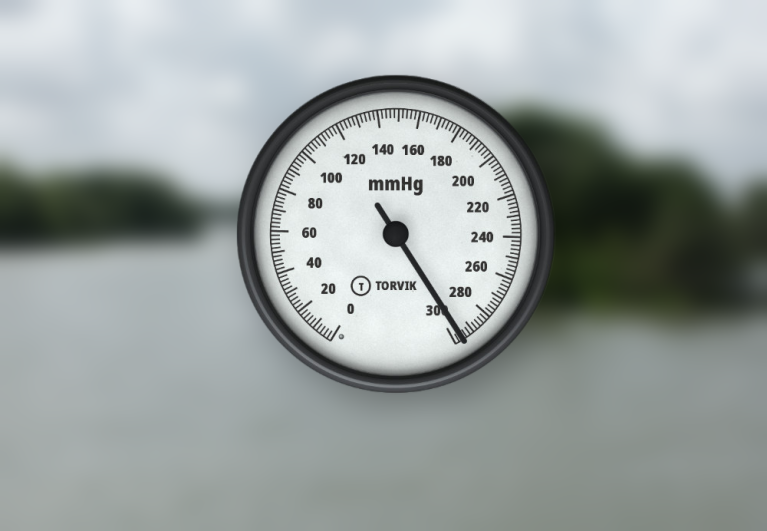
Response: 296
